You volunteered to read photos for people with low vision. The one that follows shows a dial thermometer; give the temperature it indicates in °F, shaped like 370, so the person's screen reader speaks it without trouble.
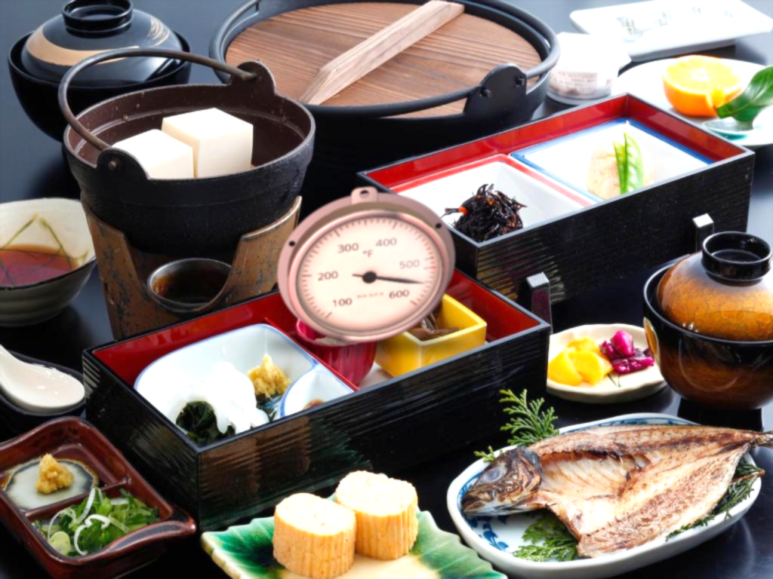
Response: 550
